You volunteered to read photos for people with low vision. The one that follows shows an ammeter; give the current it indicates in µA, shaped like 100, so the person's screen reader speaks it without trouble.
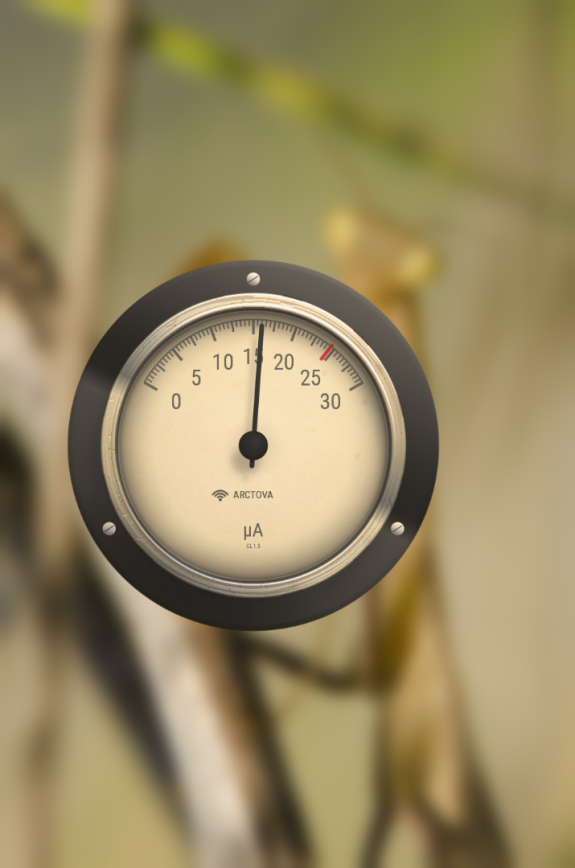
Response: 16
